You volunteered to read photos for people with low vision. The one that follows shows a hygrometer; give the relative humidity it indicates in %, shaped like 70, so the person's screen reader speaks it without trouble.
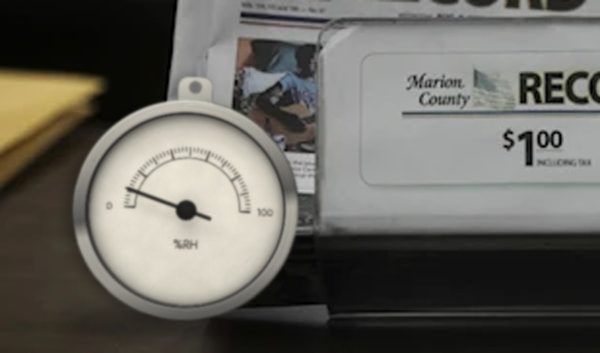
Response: 10
